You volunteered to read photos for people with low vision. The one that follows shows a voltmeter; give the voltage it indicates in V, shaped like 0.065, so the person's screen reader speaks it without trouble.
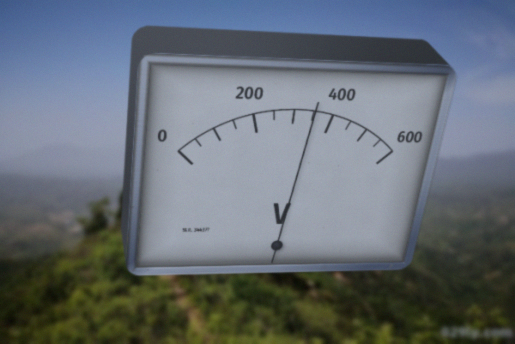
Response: 350
